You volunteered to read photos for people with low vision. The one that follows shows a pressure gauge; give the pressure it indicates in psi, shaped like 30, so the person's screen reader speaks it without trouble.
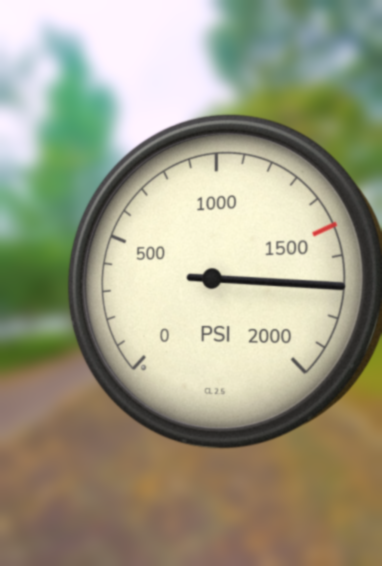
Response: 1700
